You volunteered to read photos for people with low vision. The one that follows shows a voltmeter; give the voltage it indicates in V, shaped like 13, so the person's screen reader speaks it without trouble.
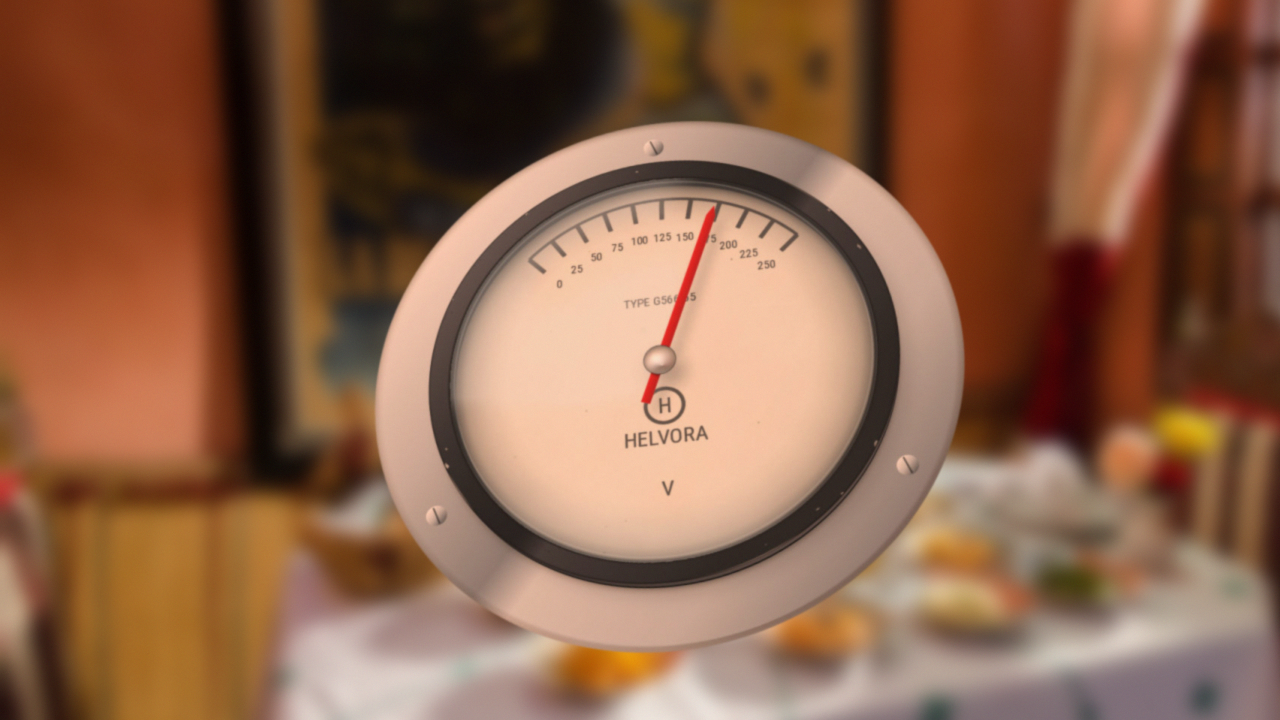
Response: 175
